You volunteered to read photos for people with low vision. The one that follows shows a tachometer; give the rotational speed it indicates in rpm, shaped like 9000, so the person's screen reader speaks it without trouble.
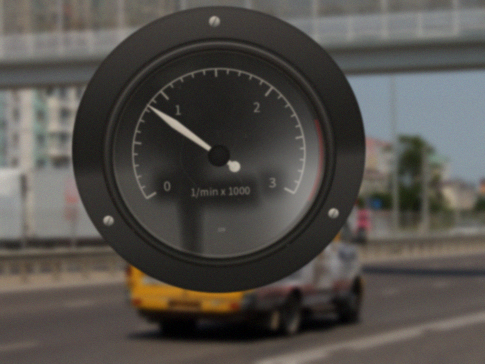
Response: 850
